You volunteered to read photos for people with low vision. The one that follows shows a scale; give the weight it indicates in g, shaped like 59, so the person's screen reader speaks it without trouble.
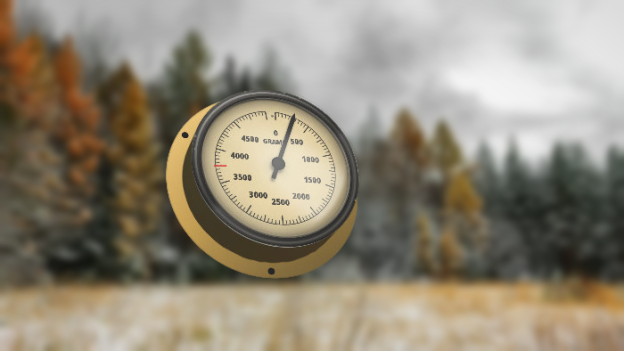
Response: 250
